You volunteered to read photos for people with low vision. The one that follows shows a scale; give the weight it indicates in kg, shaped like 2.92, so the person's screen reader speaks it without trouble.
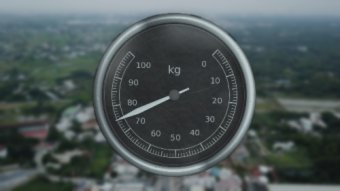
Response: 75
